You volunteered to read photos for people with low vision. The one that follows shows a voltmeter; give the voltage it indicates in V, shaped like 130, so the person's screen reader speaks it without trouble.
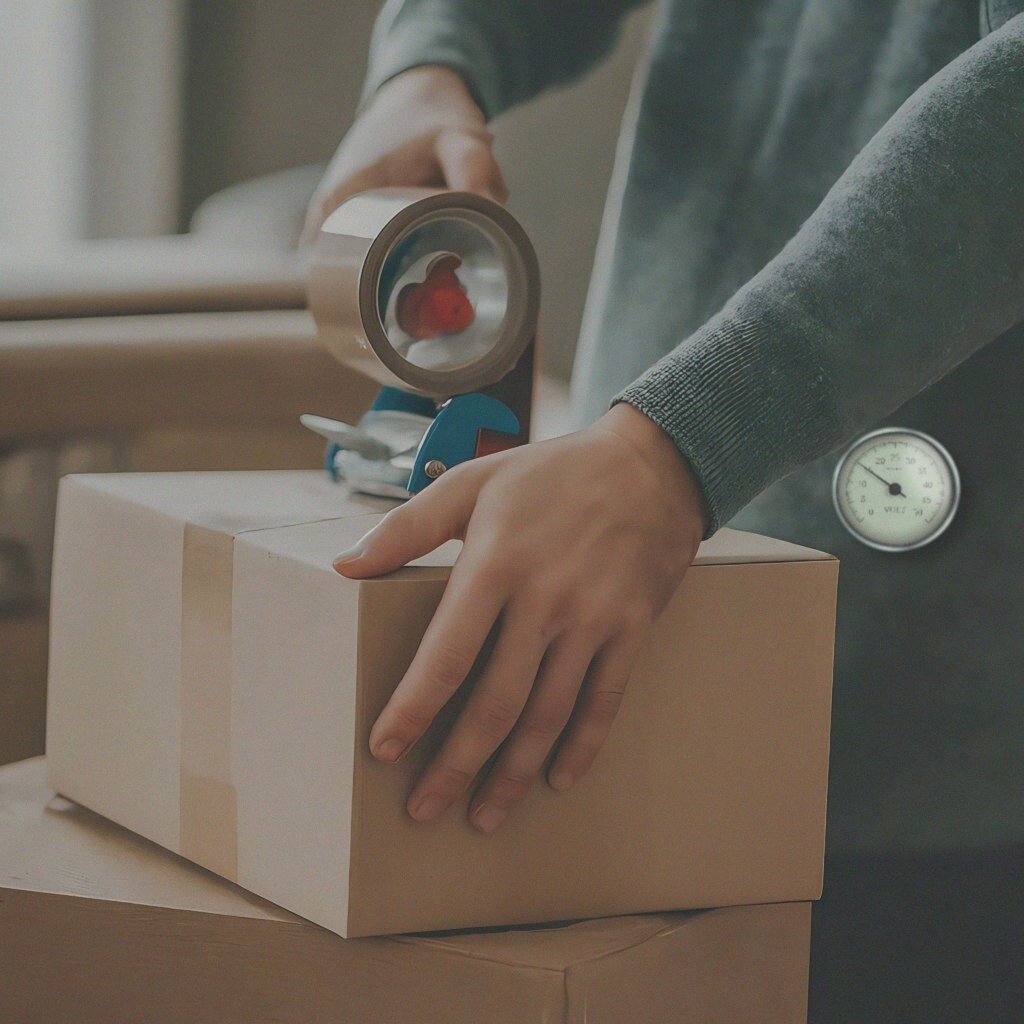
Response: 15
